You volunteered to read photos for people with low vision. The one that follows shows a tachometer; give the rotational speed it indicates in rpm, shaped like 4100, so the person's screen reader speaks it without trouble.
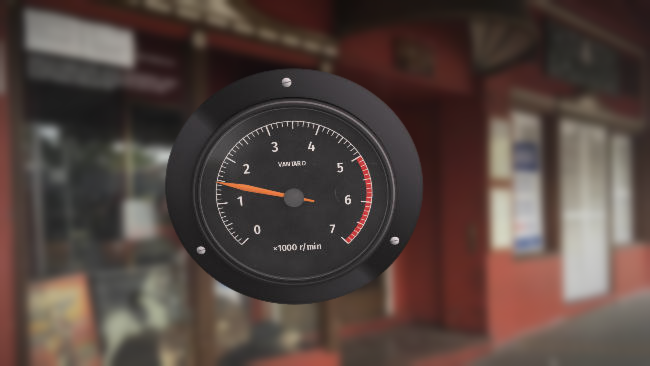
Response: 1500
